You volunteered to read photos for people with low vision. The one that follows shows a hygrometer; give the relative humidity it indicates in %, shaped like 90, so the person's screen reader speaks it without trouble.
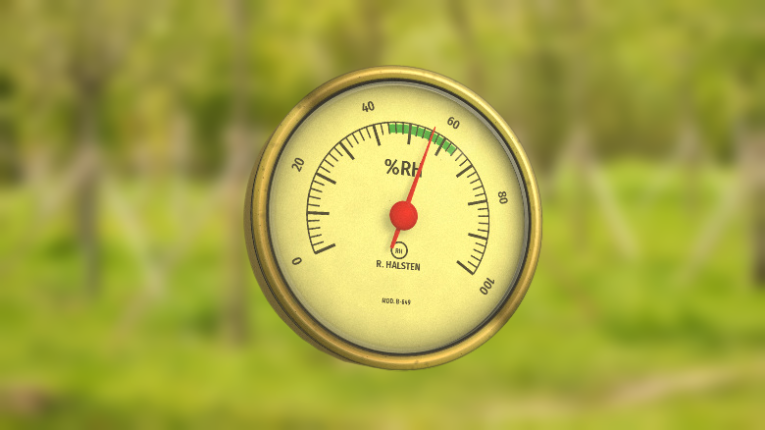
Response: 56
